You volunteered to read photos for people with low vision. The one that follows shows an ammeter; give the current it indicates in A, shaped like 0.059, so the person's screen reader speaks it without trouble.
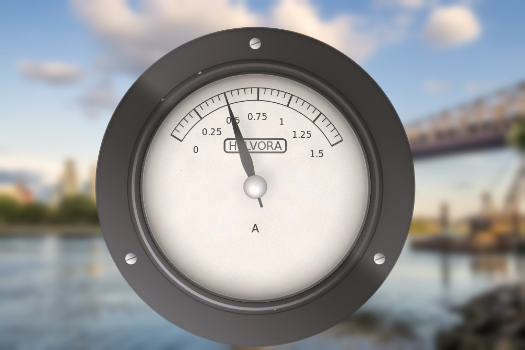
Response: 0.5
